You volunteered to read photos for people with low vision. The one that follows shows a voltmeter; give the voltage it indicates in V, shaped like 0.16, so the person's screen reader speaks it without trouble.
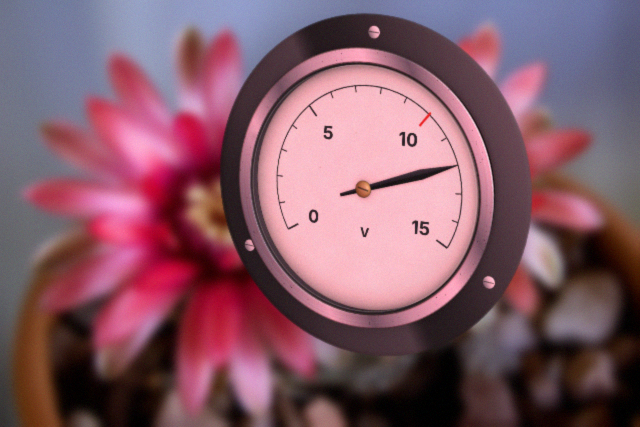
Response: 12
